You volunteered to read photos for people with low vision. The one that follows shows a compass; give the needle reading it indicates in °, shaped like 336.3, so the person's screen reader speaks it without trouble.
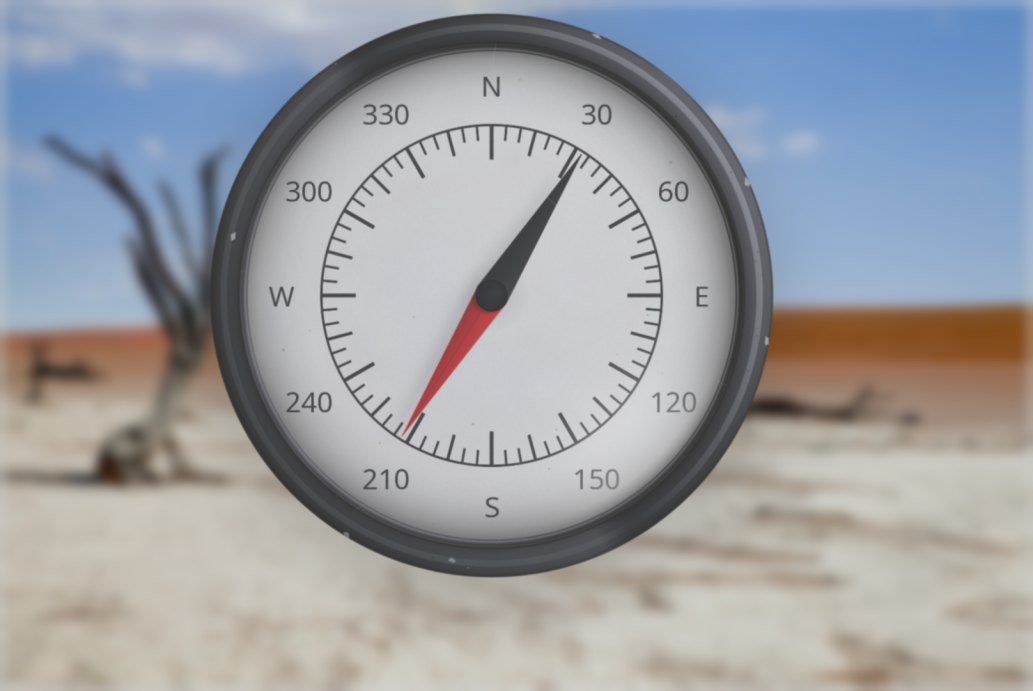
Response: 212.5
